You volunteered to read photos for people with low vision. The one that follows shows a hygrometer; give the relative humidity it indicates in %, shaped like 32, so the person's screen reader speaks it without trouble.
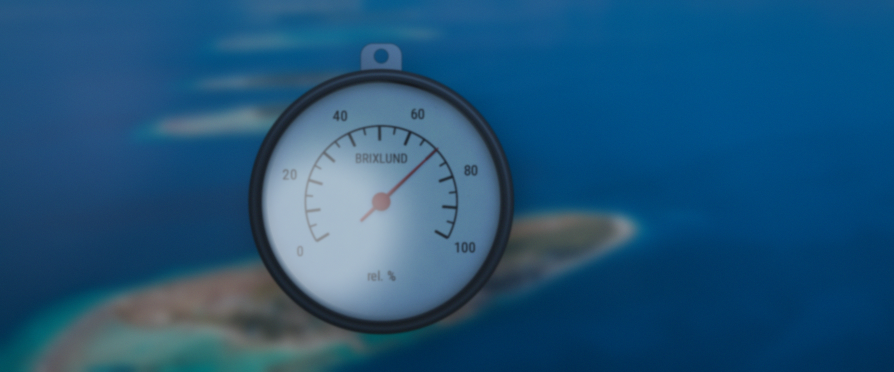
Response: 70
